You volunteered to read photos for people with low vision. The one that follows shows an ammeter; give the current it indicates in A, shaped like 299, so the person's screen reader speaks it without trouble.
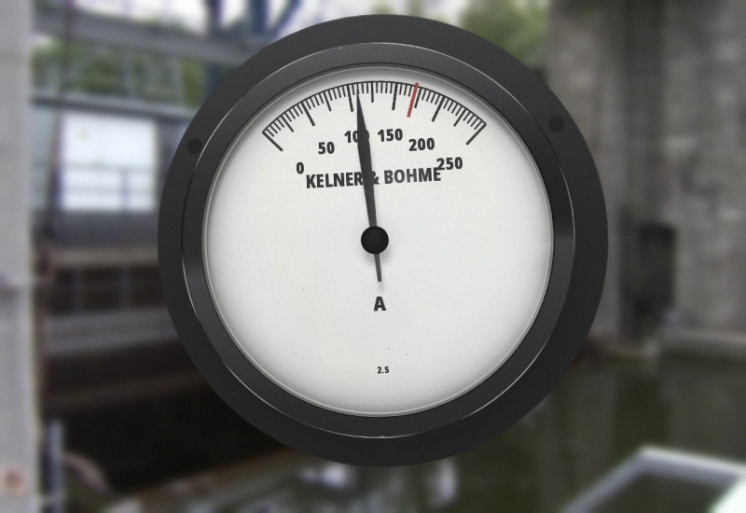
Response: 110
